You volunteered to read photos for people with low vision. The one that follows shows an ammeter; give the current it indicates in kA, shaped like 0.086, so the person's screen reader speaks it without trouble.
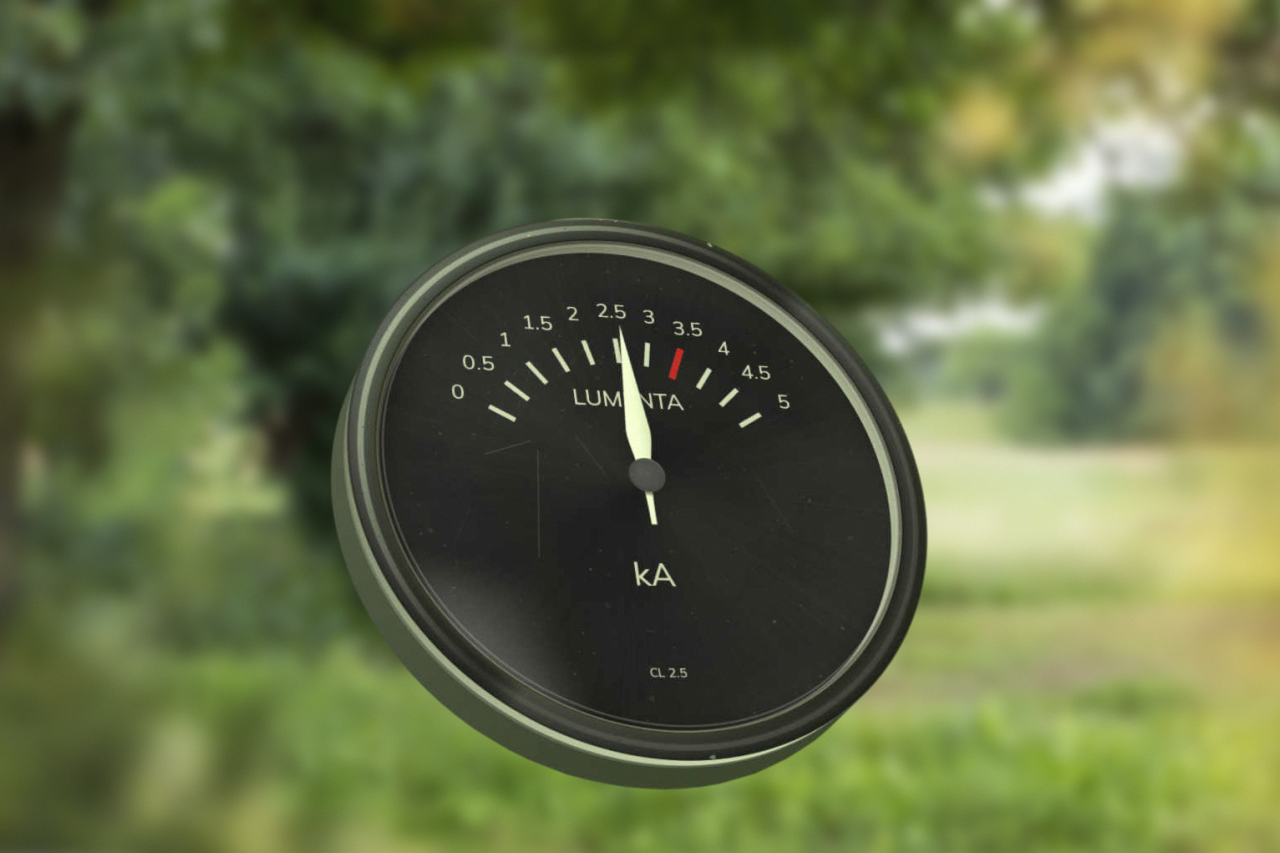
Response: 2.5
